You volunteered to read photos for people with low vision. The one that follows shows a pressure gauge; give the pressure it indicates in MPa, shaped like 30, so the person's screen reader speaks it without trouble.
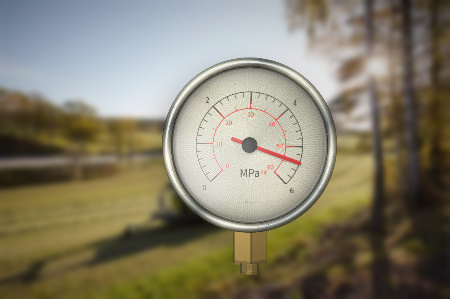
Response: 5.4
